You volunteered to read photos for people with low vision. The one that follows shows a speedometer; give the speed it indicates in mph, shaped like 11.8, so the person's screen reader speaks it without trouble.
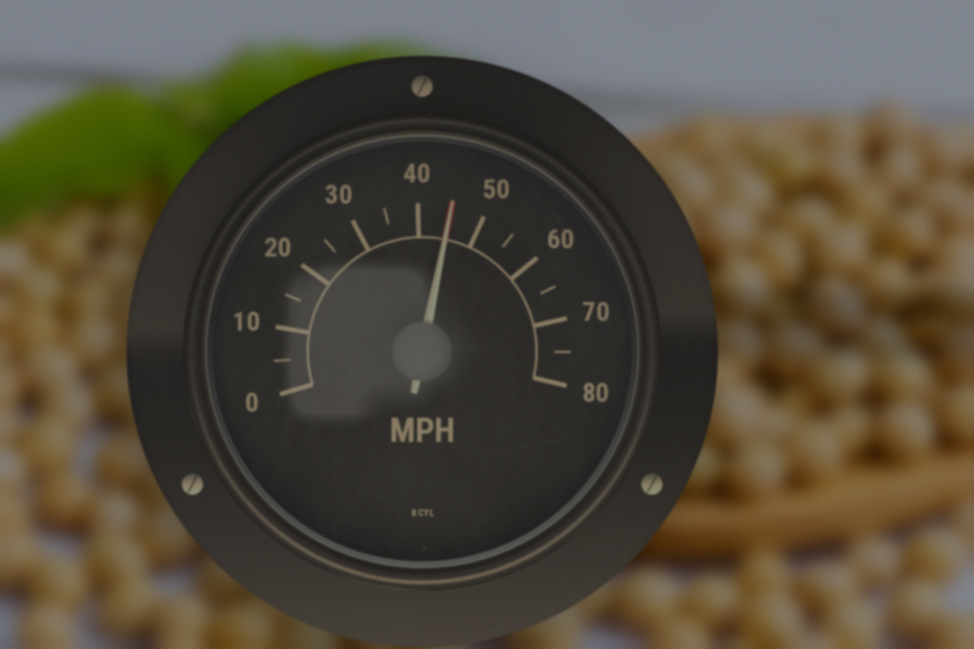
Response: 45
